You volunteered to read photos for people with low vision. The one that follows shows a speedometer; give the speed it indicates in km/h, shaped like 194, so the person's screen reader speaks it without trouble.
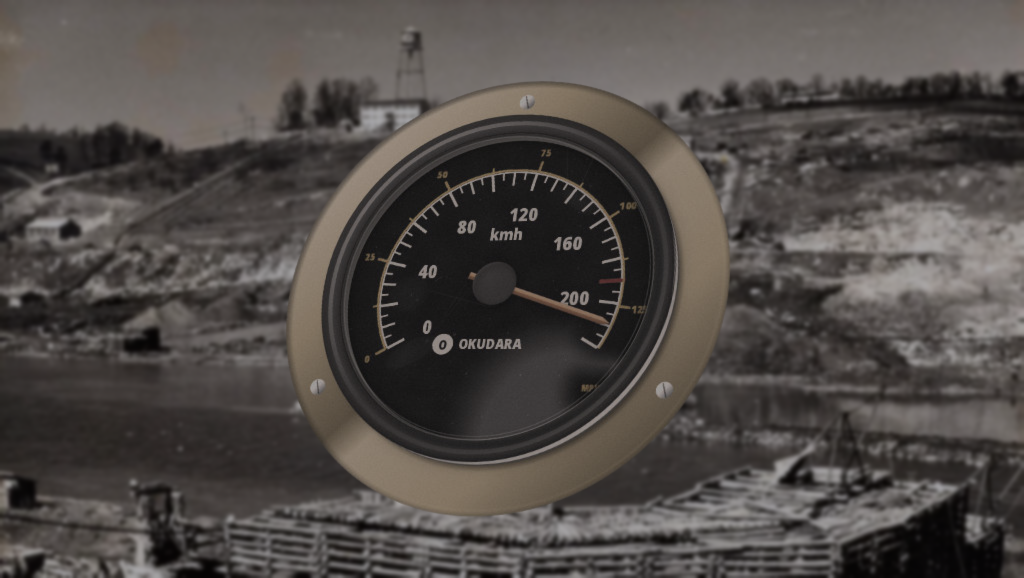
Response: 210
